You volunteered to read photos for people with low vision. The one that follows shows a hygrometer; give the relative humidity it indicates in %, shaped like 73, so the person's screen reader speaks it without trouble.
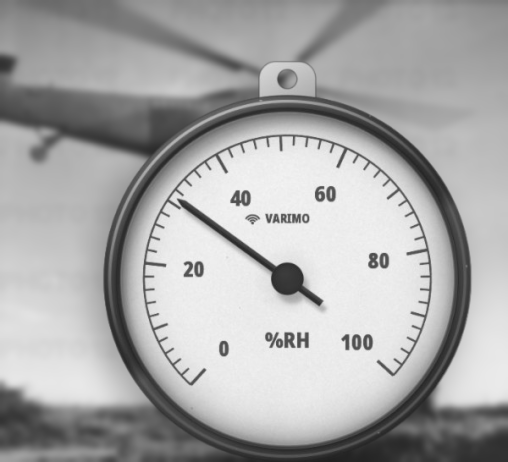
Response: 31
